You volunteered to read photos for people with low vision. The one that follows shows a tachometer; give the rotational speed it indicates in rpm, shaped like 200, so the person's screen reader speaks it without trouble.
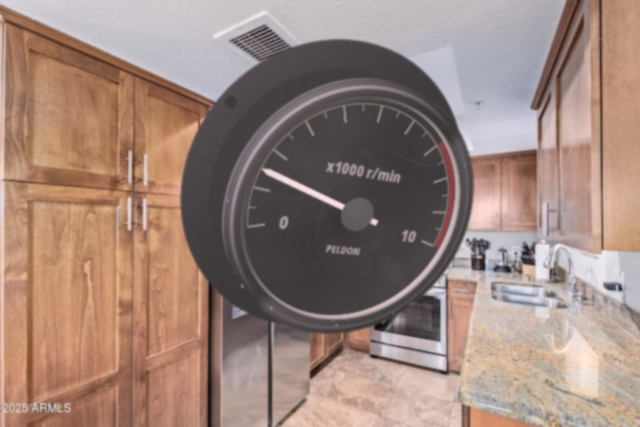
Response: 1500
